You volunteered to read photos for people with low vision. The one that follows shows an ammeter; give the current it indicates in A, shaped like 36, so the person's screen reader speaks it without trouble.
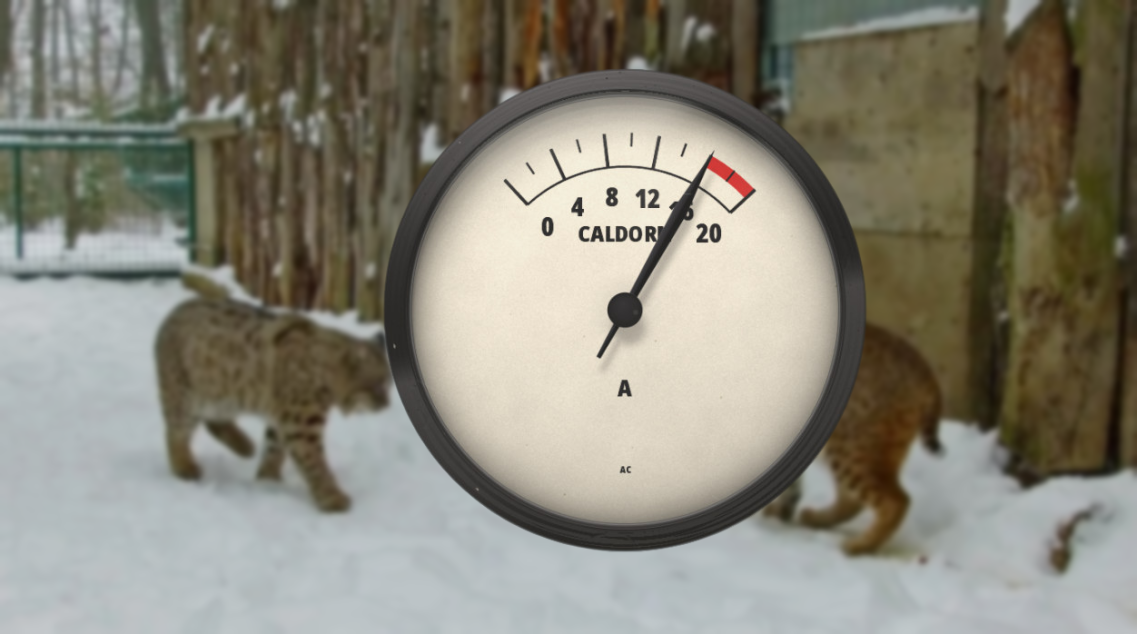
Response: 16
